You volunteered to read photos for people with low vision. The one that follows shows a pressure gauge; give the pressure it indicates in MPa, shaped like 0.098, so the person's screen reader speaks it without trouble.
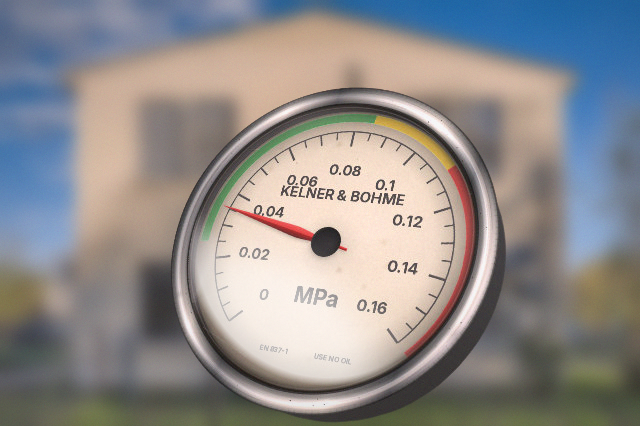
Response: 0.035
